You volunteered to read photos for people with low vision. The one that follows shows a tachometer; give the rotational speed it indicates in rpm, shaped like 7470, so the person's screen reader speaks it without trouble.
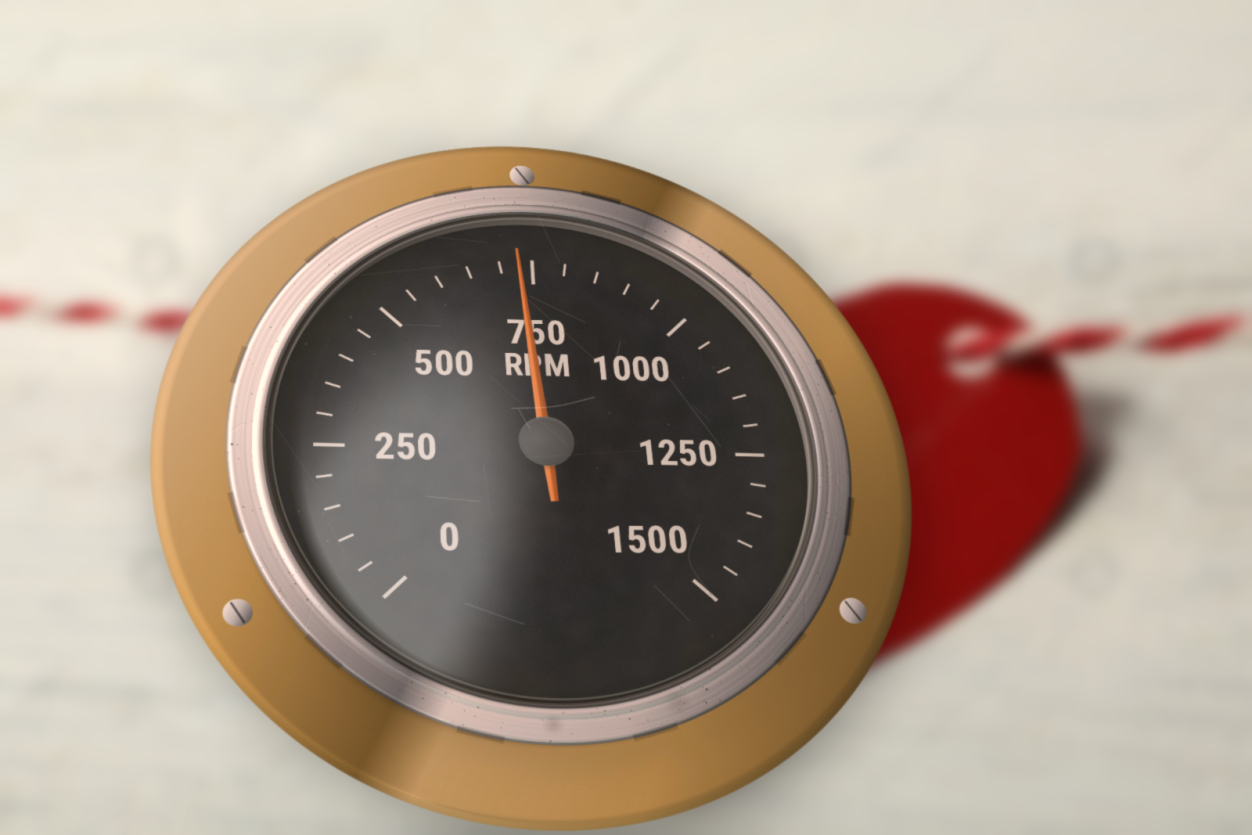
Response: 725
